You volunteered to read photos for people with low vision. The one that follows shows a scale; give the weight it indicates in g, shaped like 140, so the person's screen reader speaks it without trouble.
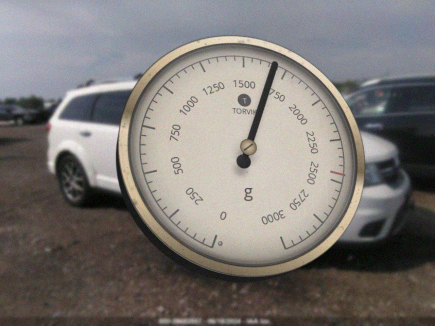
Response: 1675
